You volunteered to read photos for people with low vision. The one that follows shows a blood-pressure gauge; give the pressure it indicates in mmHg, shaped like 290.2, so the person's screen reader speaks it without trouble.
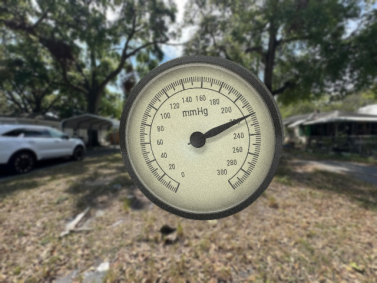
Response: 220
